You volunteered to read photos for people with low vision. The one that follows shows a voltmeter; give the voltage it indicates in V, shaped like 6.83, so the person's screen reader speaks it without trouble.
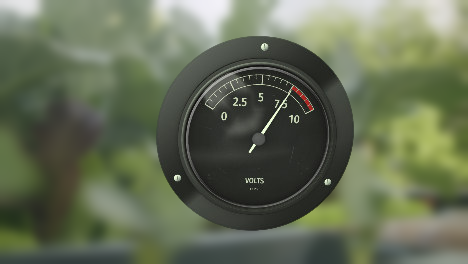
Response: 7.5
